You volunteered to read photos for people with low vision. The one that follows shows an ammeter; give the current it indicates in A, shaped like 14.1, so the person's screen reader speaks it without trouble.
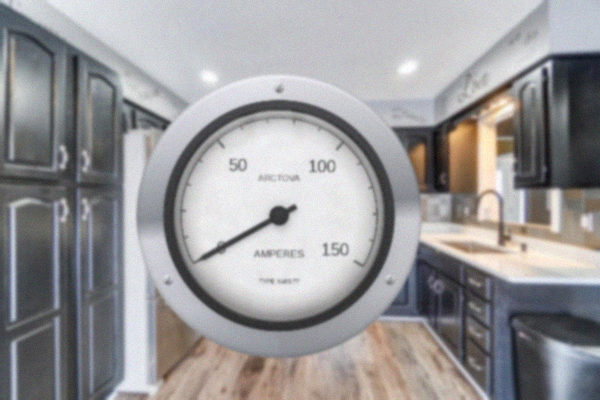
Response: 0
